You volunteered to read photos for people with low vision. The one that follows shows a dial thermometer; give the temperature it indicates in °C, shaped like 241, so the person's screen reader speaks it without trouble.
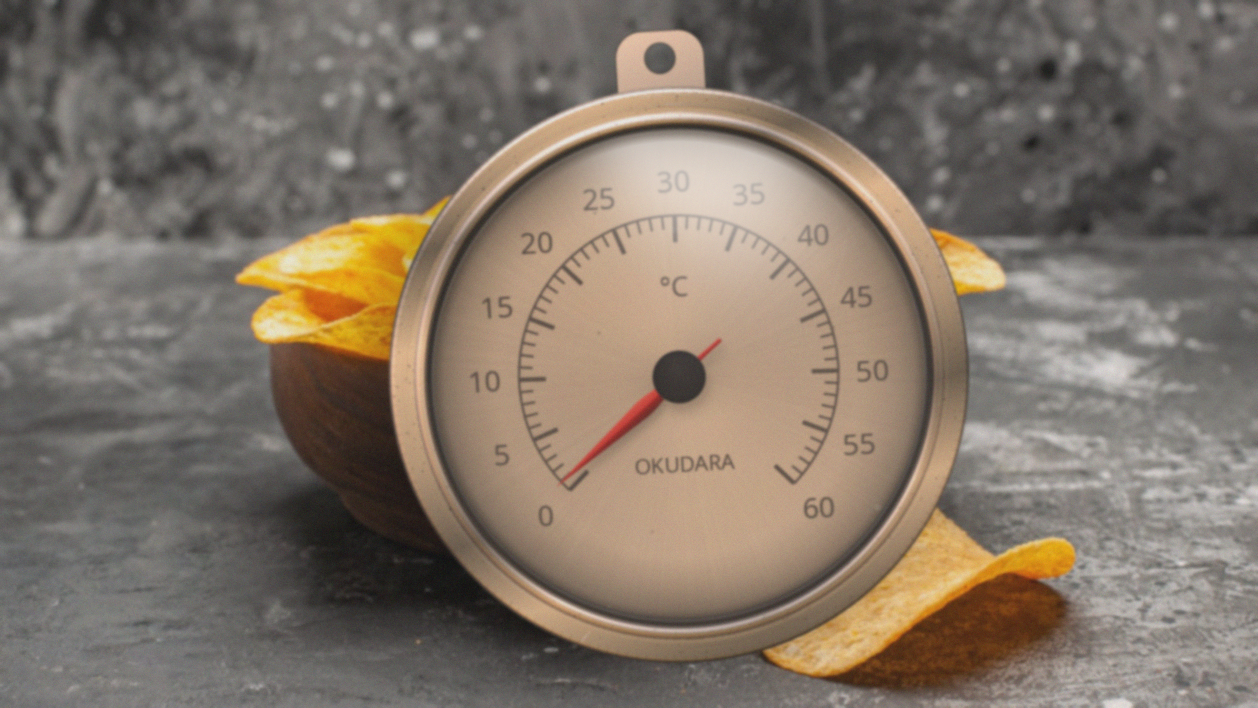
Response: 1
